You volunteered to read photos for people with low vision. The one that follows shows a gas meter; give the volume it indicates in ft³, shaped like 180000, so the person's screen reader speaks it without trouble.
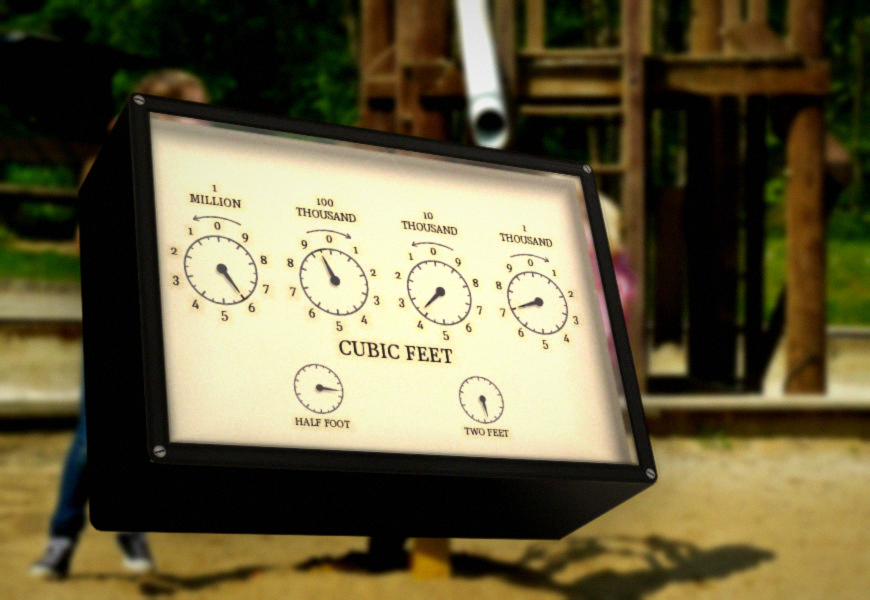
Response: 593700
